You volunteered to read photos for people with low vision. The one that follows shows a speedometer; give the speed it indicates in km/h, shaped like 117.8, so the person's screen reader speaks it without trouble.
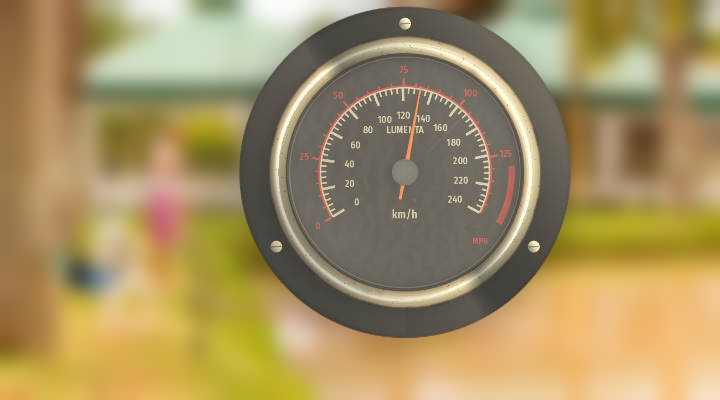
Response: 132
